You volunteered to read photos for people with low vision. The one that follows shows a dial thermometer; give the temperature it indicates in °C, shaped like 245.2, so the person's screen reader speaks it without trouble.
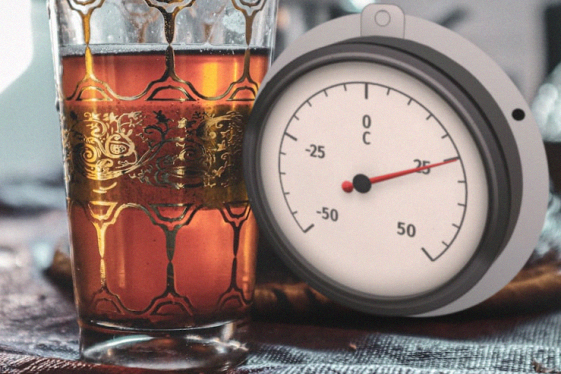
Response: 25
